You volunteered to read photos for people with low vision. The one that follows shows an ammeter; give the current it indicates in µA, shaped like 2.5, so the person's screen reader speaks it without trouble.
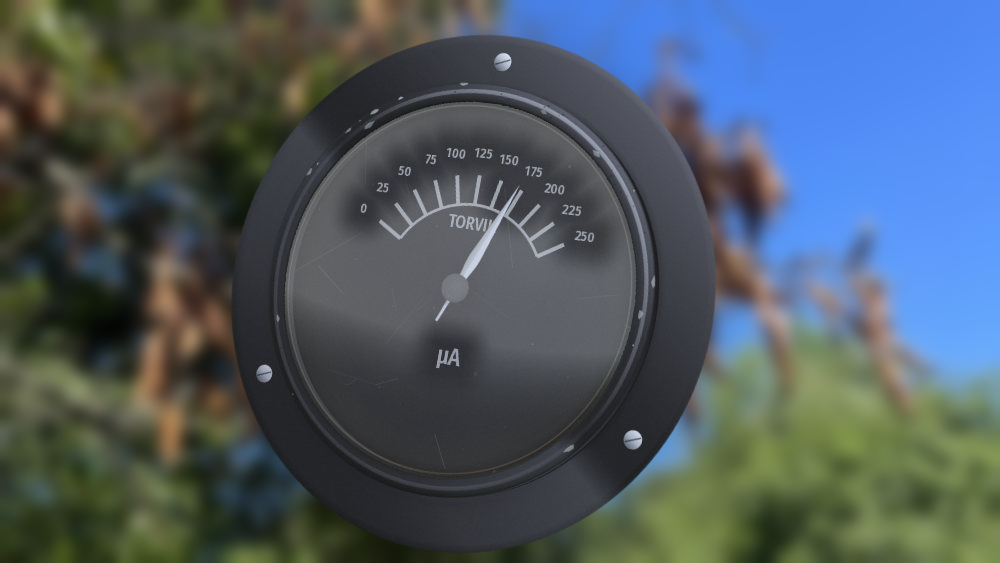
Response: 175
